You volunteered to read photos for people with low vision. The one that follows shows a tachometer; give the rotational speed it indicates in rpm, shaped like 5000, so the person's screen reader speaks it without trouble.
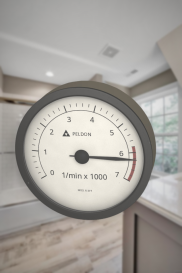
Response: 6200
